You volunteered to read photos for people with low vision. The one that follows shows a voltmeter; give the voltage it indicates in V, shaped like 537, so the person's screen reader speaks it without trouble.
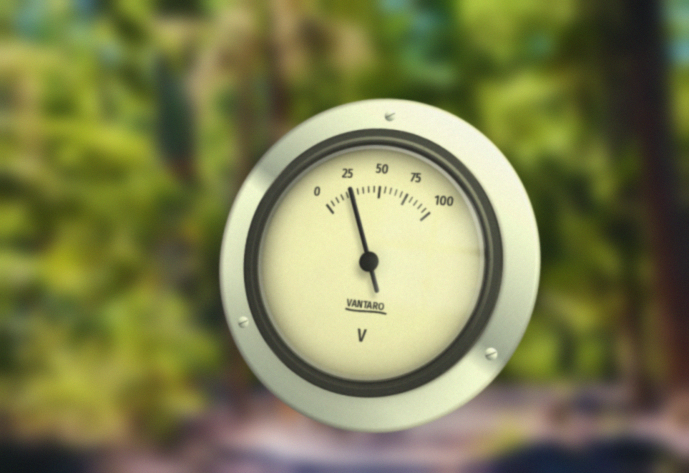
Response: 25
